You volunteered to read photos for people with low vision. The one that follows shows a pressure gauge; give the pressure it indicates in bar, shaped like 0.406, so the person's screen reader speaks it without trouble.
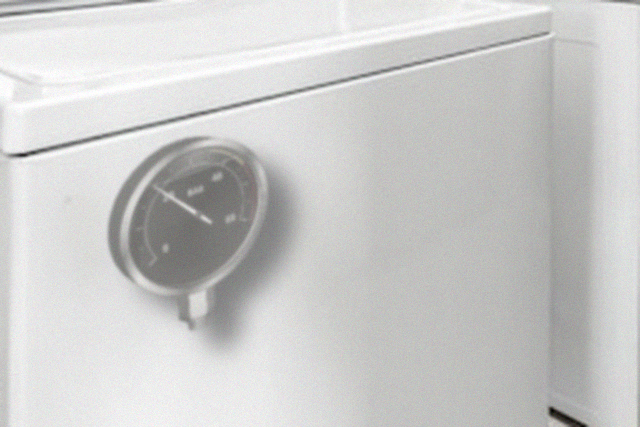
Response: 20
